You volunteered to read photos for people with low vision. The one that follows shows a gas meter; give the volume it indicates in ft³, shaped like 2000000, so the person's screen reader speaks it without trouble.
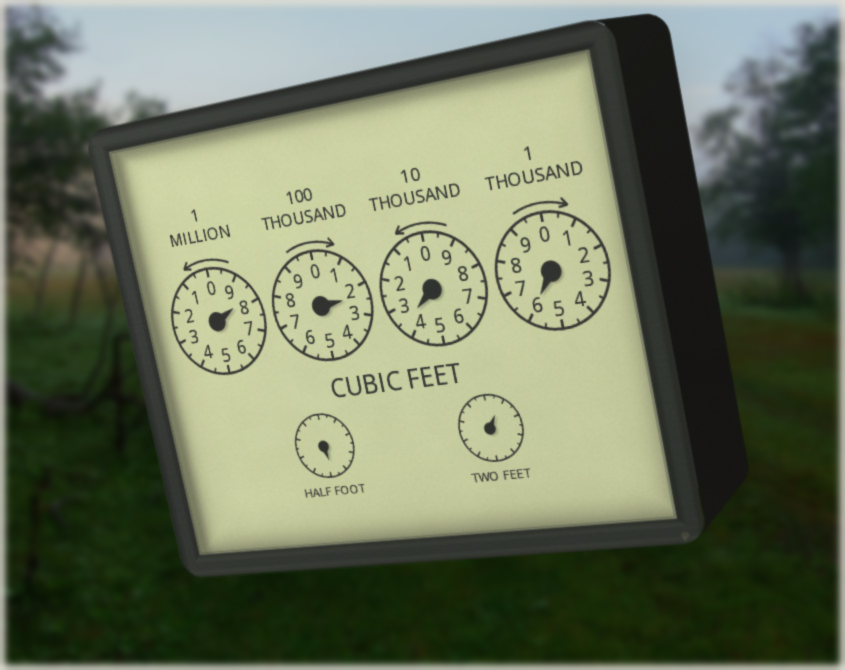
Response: 823600
